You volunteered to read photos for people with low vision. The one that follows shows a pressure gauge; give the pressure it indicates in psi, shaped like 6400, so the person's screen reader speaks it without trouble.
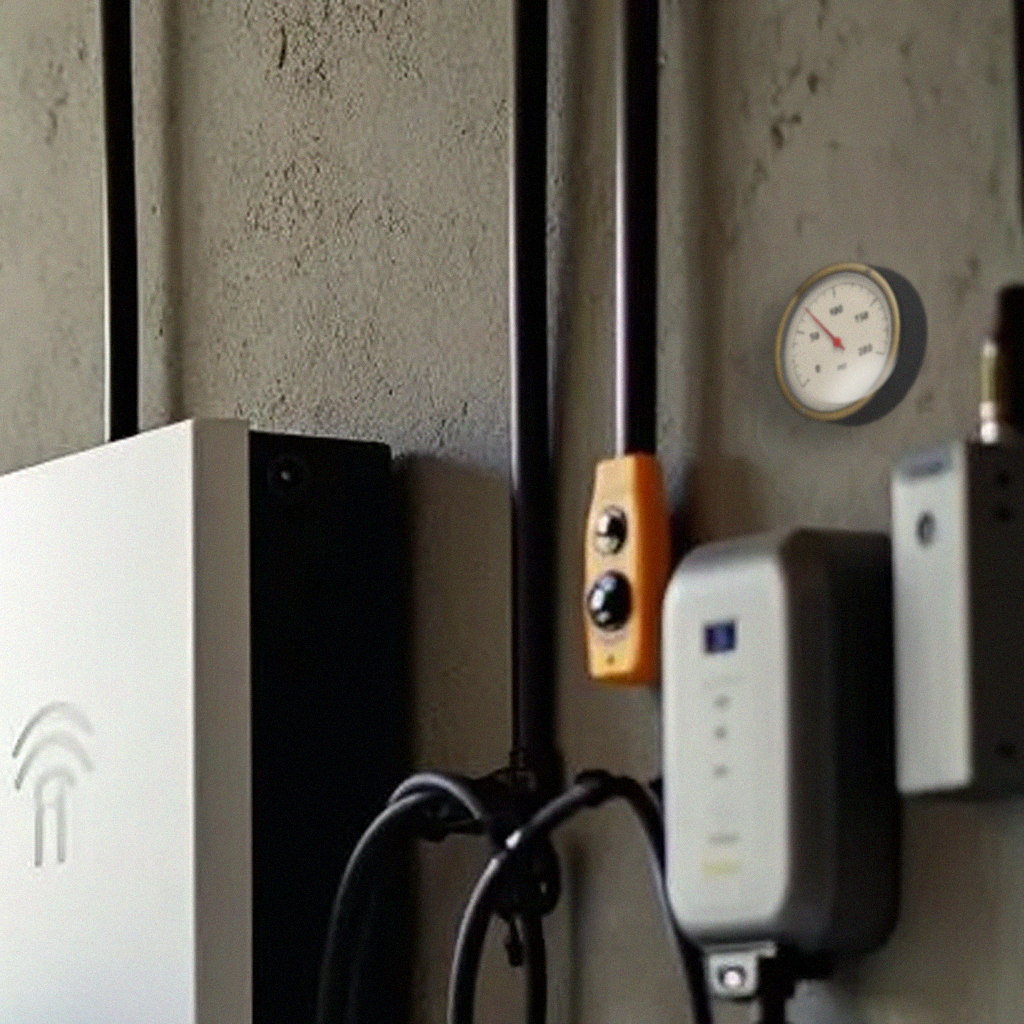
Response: 70
